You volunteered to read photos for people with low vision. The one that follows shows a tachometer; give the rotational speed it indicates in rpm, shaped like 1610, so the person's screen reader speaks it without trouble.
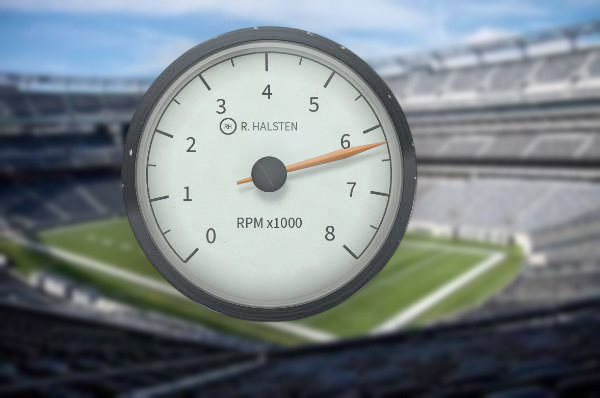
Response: 6250
